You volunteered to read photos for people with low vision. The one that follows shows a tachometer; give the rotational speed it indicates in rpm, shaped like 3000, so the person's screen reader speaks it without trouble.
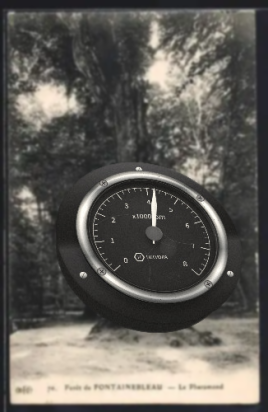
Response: 4200
